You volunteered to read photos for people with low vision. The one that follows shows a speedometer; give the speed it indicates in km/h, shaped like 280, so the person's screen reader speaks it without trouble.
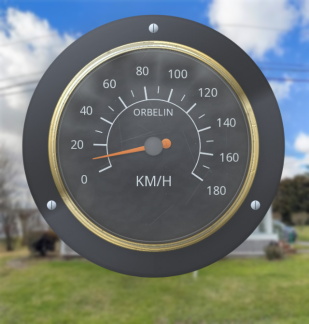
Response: 10
